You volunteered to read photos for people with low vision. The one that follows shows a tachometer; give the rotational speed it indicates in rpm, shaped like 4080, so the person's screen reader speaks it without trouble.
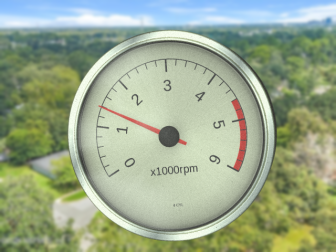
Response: 1400
